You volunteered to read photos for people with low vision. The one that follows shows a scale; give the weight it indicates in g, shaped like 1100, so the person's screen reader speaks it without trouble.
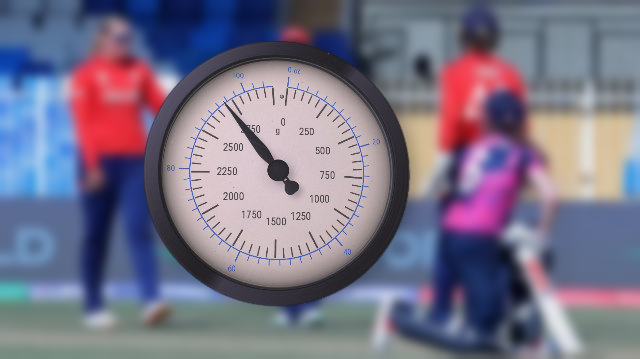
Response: 2700
